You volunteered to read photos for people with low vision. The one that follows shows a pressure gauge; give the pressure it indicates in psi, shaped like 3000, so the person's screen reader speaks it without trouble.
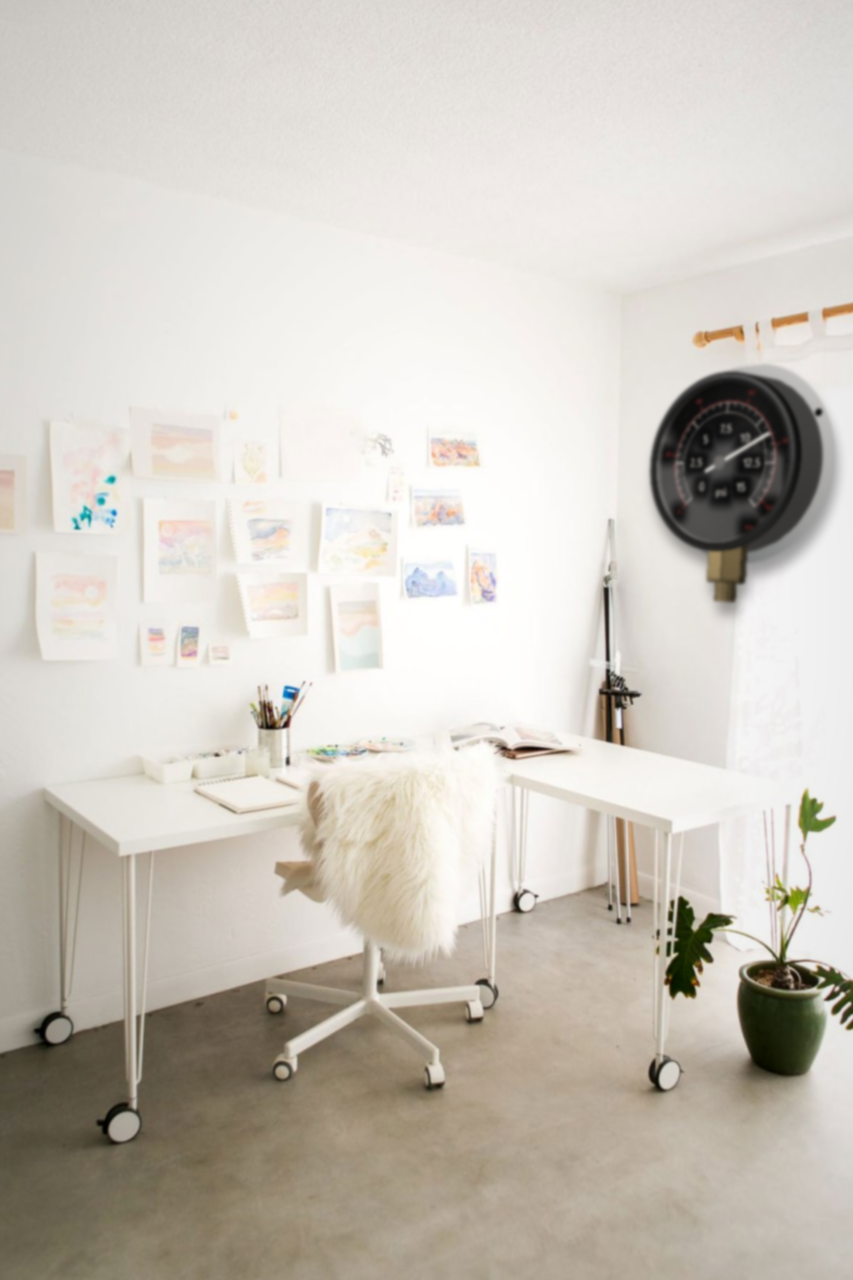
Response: 11
